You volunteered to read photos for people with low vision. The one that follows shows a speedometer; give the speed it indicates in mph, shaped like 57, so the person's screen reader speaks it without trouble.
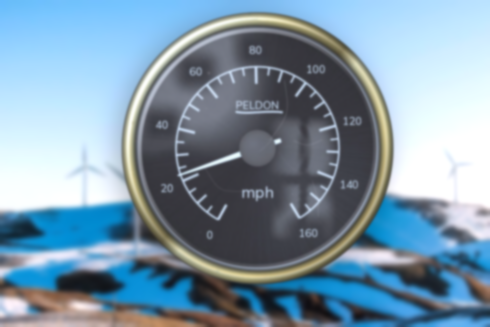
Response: 22.5
